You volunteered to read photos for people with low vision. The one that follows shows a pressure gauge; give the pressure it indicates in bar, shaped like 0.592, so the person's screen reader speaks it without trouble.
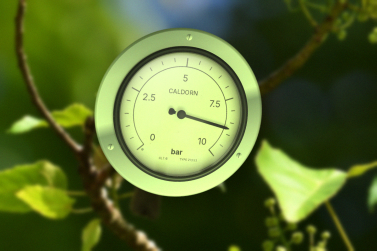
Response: 8.75
